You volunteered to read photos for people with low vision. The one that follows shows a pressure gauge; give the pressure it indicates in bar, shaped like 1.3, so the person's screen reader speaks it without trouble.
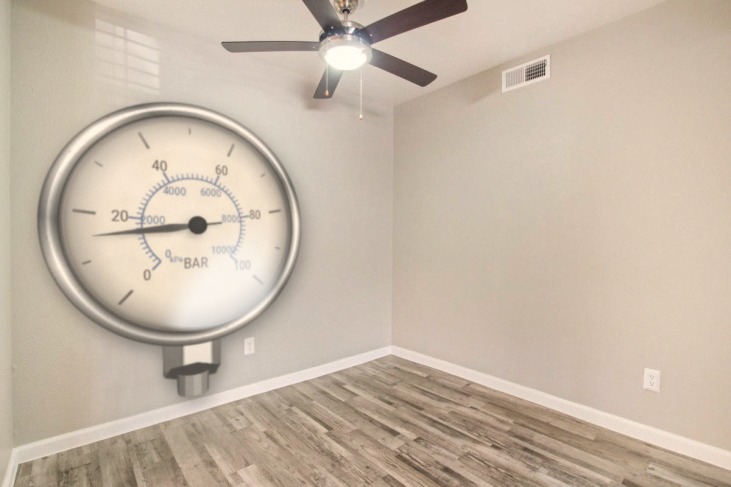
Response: 15
